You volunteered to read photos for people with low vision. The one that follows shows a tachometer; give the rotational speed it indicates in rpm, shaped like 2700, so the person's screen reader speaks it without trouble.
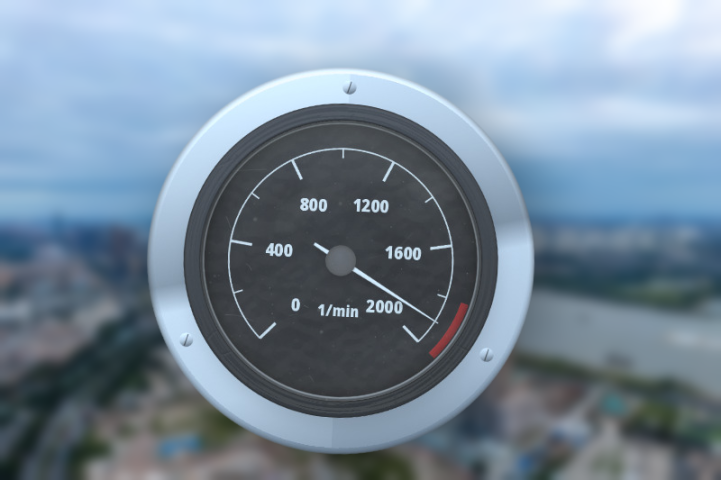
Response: 1900
